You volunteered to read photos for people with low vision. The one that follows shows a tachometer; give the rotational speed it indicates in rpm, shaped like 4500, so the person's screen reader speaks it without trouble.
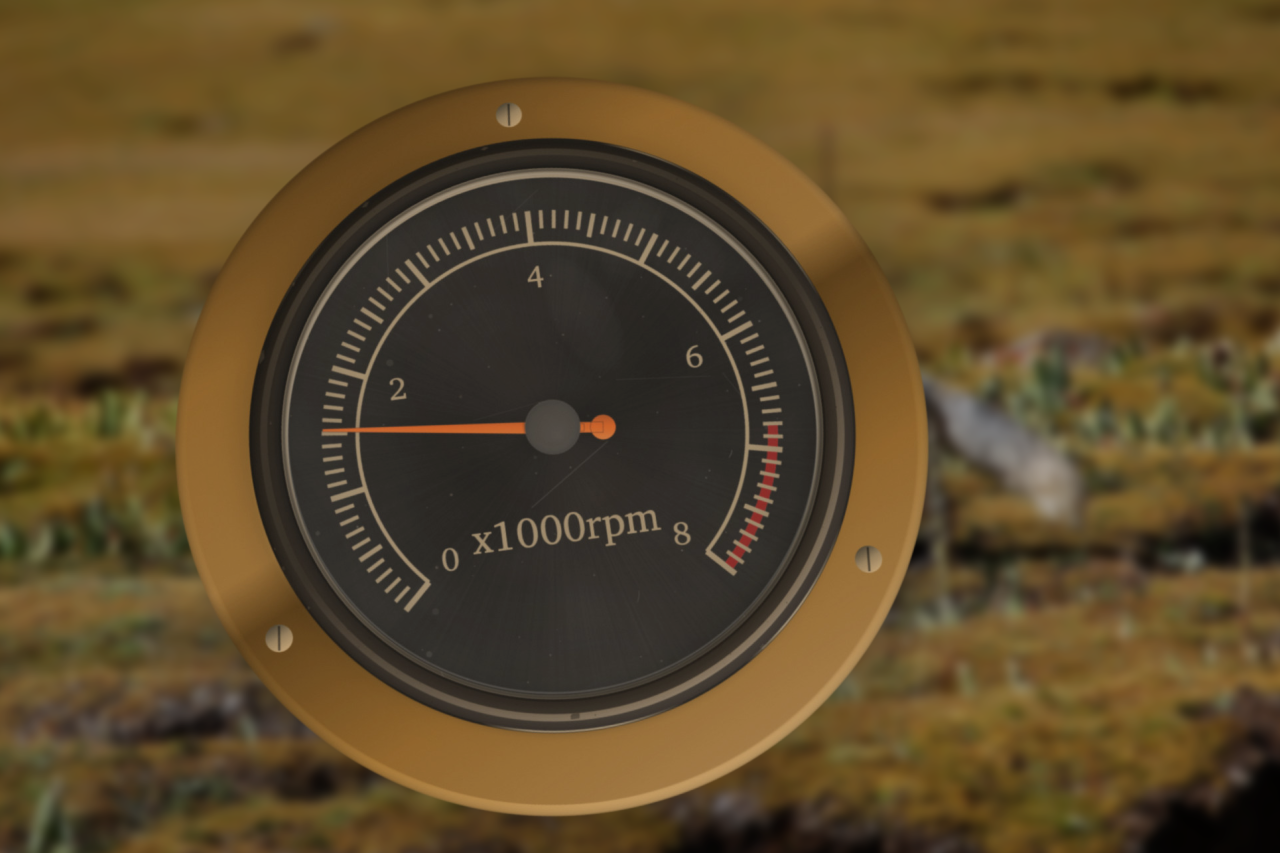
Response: 1500
